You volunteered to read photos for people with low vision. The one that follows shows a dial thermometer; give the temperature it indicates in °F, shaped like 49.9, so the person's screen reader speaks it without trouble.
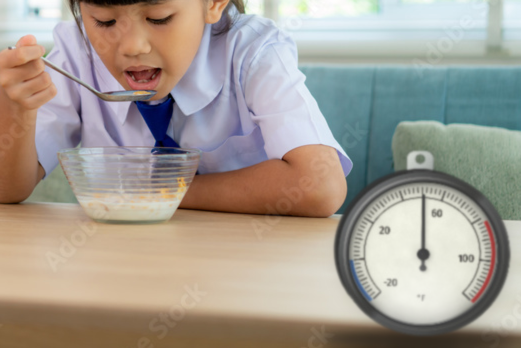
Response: 50
